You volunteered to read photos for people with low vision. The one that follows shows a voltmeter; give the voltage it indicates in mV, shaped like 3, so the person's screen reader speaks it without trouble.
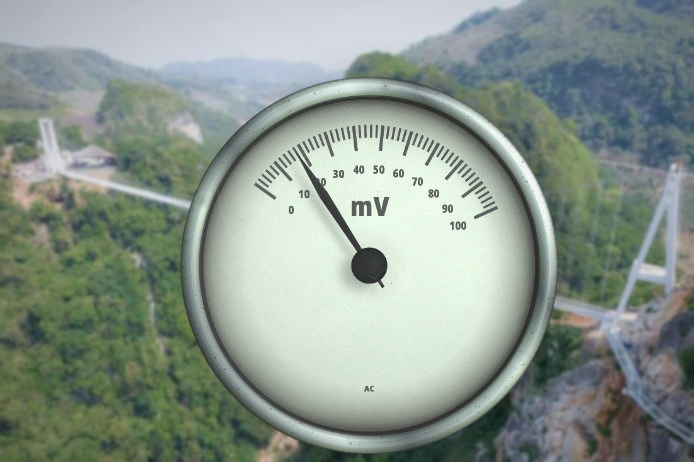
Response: 18
